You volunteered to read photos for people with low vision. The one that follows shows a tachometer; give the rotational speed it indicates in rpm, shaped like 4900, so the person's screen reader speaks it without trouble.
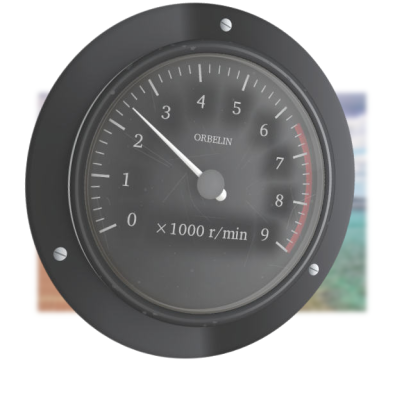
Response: 2400
